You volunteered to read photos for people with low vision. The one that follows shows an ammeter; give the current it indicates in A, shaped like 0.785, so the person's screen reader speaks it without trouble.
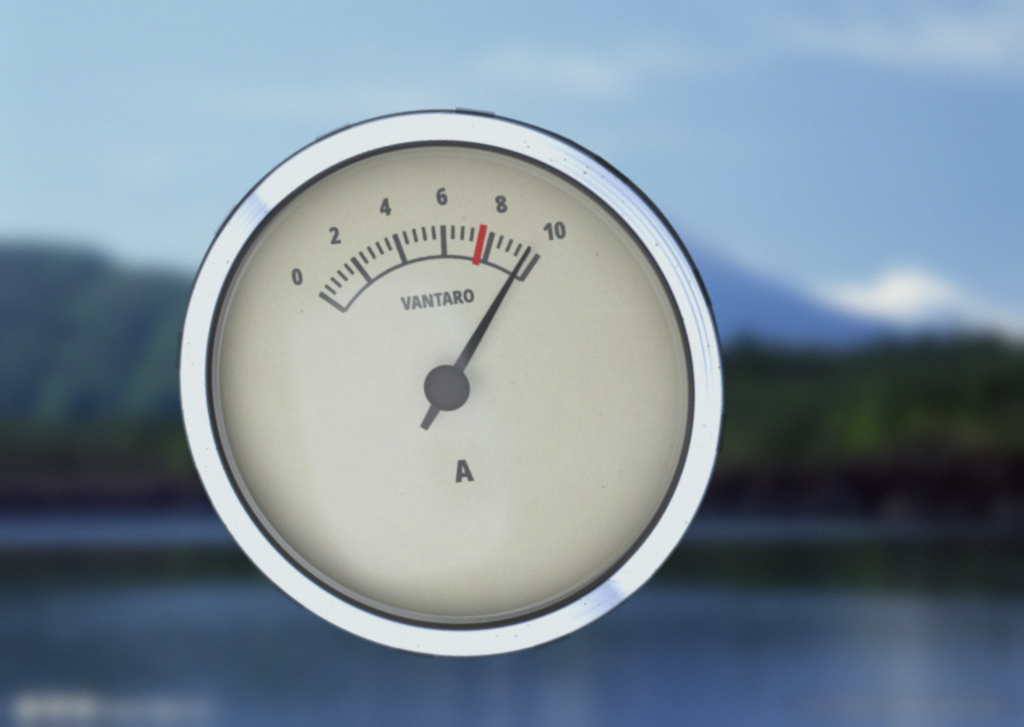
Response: 9.6
